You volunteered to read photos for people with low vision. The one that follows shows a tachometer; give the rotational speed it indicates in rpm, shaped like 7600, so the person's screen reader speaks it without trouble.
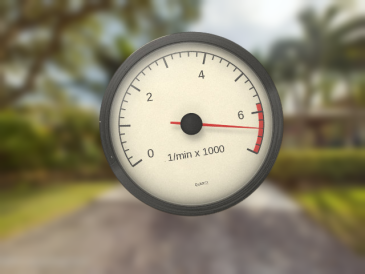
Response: 6400
